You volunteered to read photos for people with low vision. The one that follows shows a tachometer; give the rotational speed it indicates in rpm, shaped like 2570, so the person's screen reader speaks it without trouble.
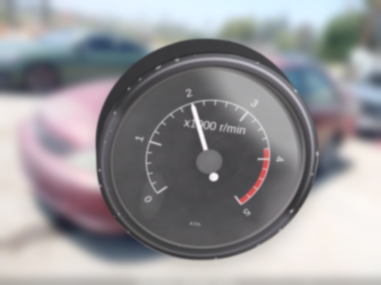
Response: 2000
